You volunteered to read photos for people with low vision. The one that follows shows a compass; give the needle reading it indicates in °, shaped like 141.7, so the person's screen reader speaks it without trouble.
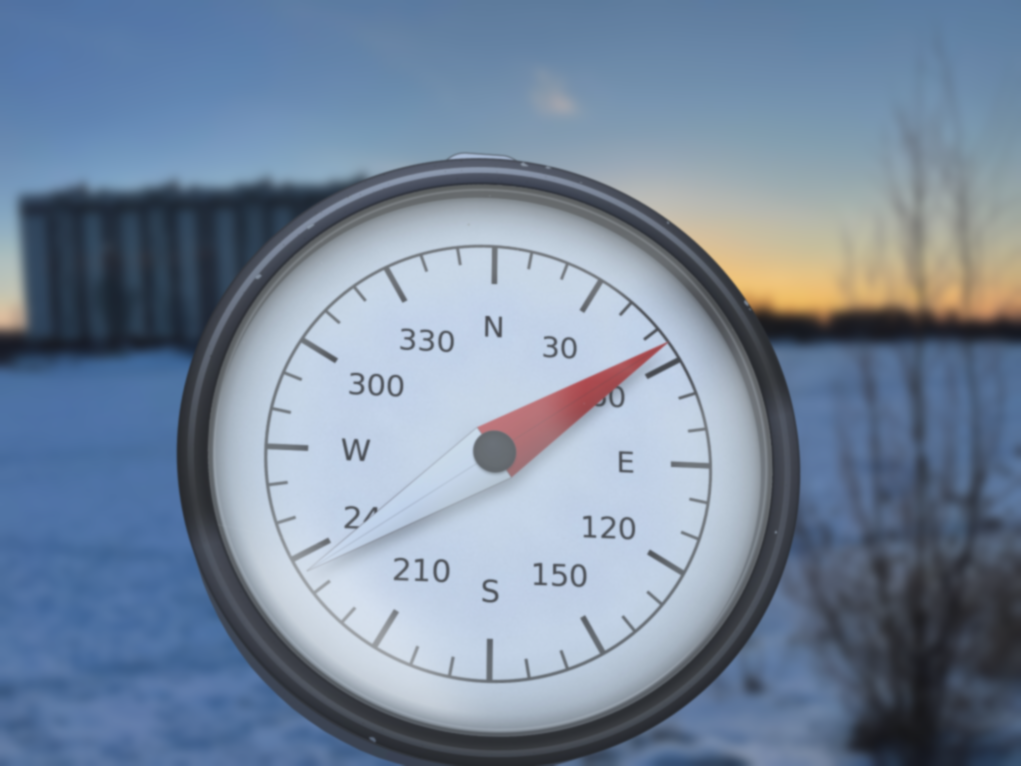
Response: 55
